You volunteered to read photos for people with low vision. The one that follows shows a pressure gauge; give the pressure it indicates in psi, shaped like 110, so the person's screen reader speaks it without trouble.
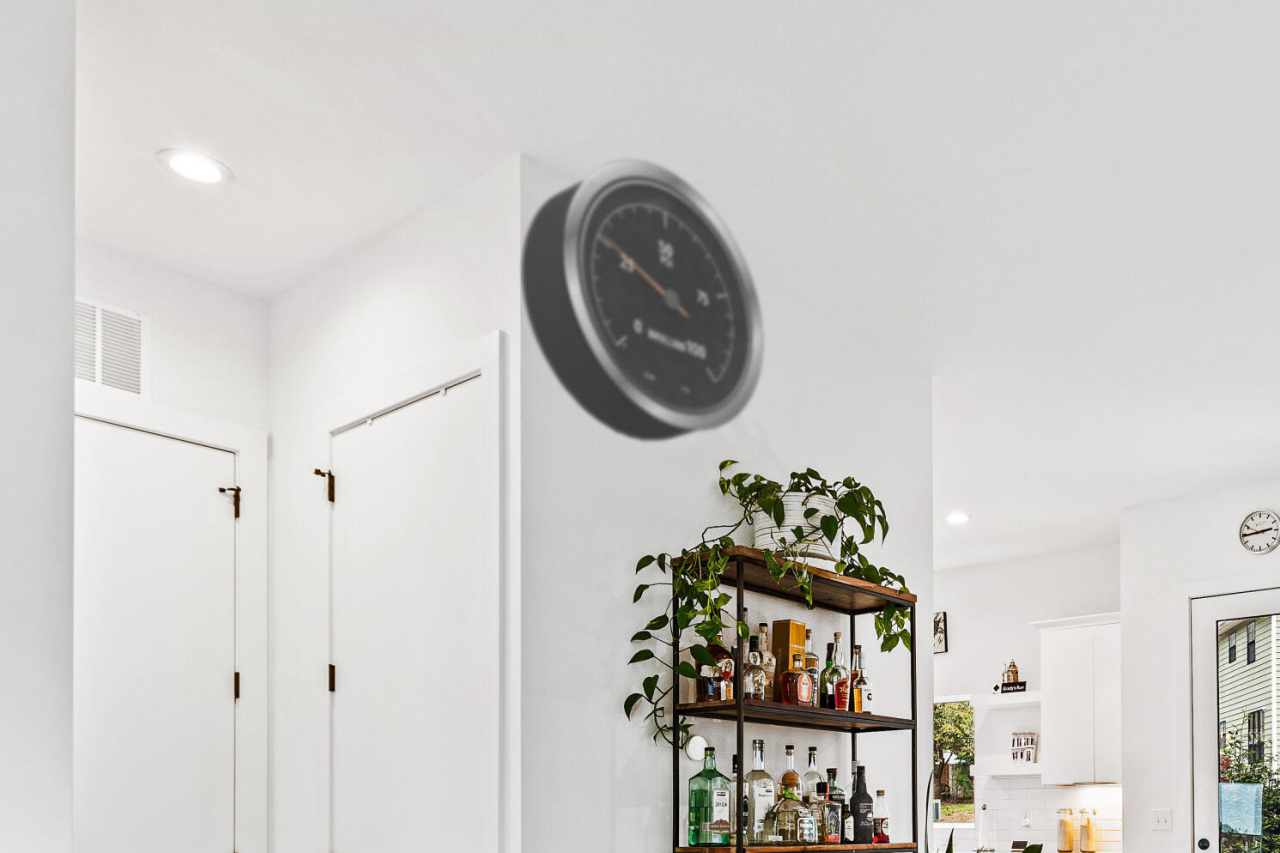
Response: 25
